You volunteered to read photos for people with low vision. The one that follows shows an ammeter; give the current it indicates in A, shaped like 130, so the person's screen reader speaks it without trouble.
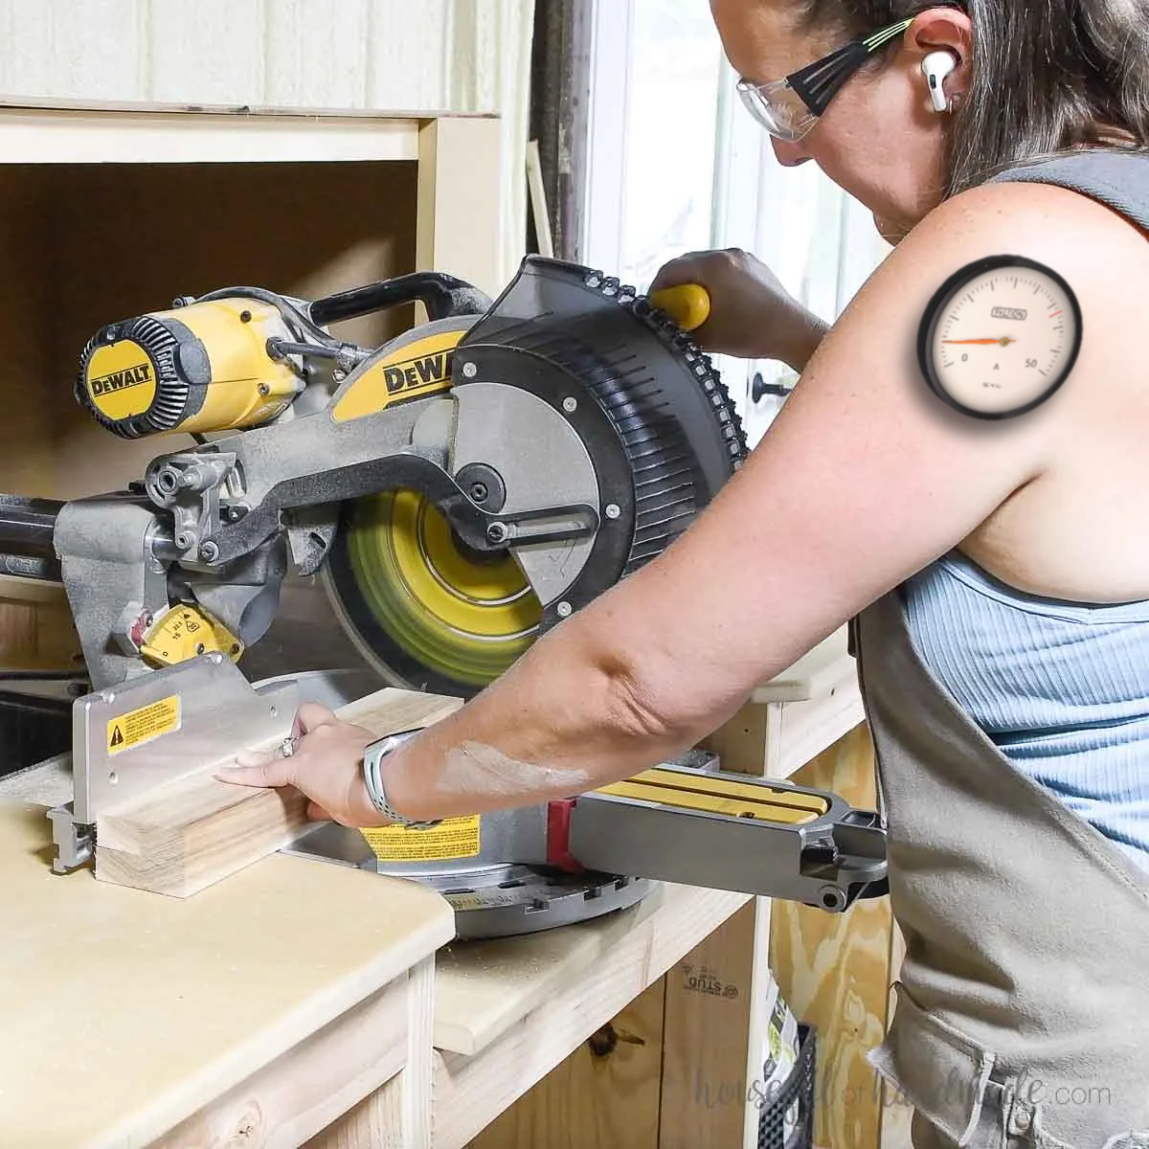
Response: 5
